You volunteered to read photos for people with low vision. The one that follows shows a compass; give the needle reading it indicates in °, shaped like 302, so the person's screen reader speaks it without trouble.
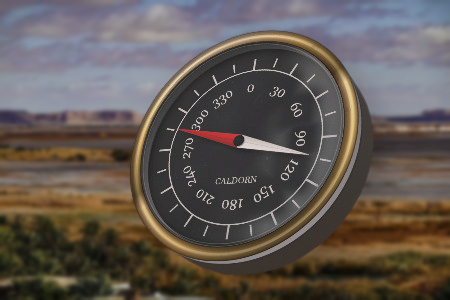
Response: 285
